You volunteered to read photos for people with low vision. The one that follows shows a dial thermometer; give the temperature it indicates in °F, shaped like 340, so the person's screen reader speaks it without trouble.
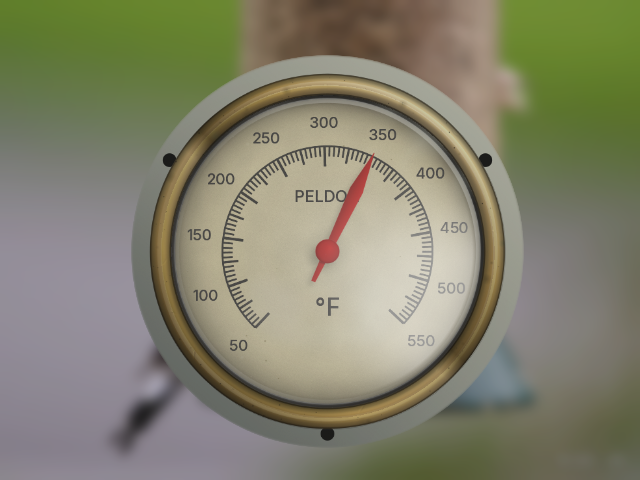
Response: 350
